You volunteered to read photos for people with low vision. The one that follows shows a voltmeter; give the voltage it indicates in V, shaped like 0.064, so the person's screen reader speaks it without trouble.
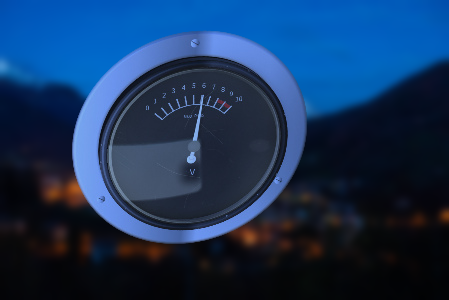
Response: 6
